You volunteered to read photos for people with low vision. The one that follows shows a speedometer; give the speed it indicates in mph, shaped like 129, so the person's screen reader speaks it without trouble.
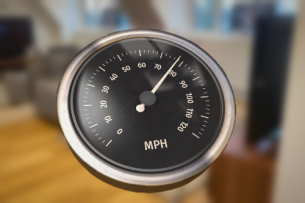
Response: 78
